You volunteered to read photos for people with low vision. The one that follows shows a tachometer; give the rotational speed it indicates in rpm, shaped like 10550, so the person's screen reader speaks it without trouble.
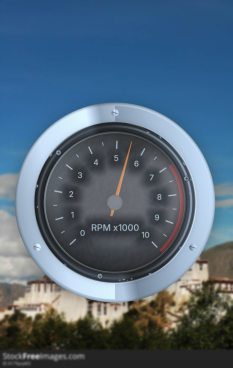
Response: 5500
